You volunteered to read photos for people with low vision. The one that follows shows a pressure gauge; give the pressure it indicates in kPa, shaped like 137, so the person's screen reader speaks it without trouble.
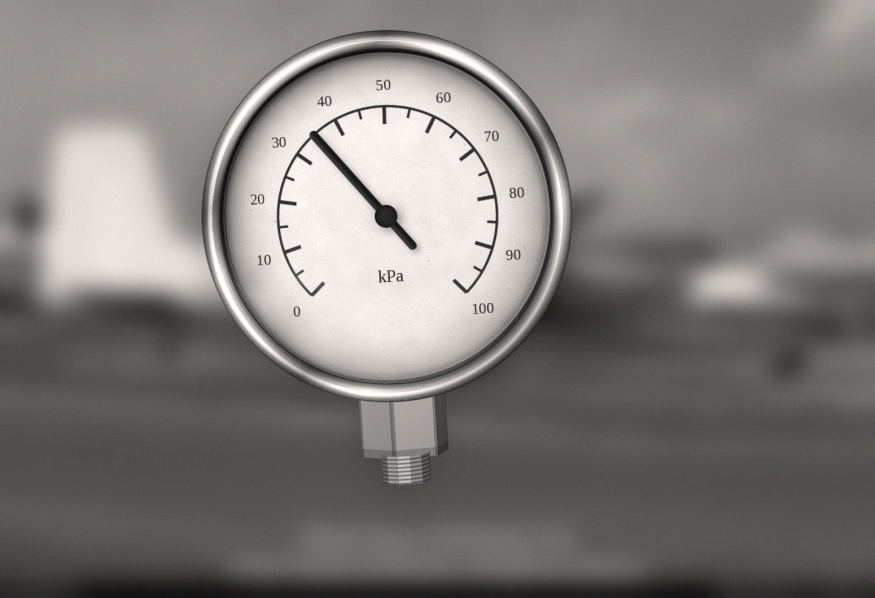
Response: 35
